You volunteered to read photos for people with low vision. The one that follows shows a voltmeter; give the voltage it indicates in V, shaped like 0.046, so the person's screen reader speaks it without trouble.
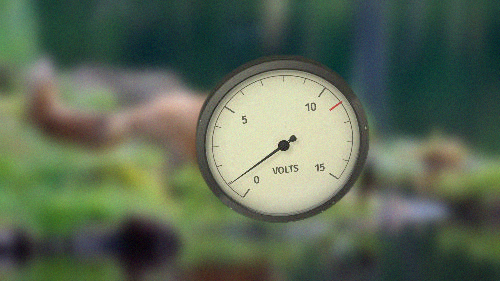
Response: 1
